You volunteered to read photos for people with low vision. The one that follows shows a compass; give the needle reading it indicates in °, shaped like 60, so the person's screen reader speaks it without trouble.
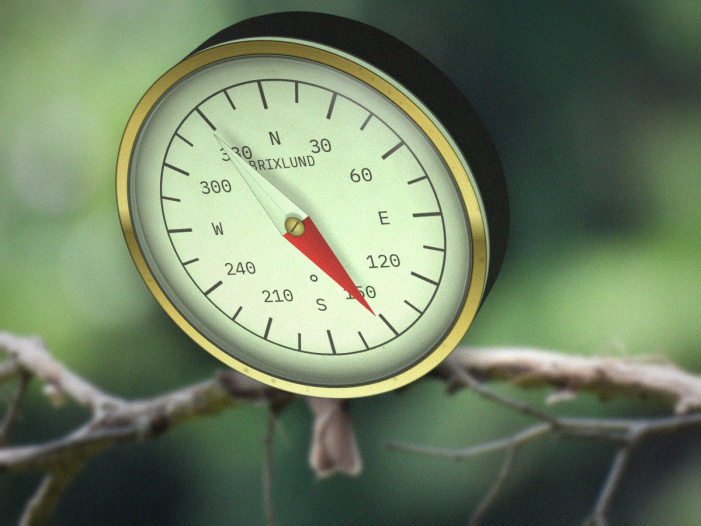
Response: 150
